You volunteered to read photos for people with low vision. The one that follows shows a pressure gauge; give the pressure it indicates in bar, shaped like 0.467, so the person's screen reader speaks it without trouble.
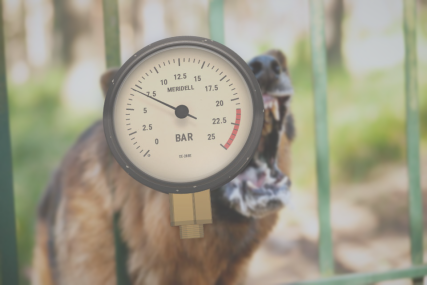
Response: 7
